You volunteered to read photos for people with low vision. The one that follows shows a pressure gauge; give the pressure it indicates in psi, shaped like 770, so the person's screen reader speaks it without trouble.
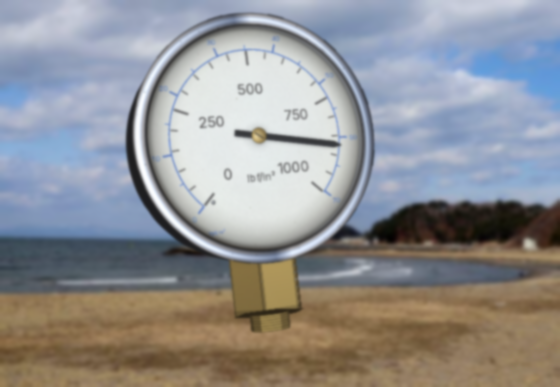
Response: 875
